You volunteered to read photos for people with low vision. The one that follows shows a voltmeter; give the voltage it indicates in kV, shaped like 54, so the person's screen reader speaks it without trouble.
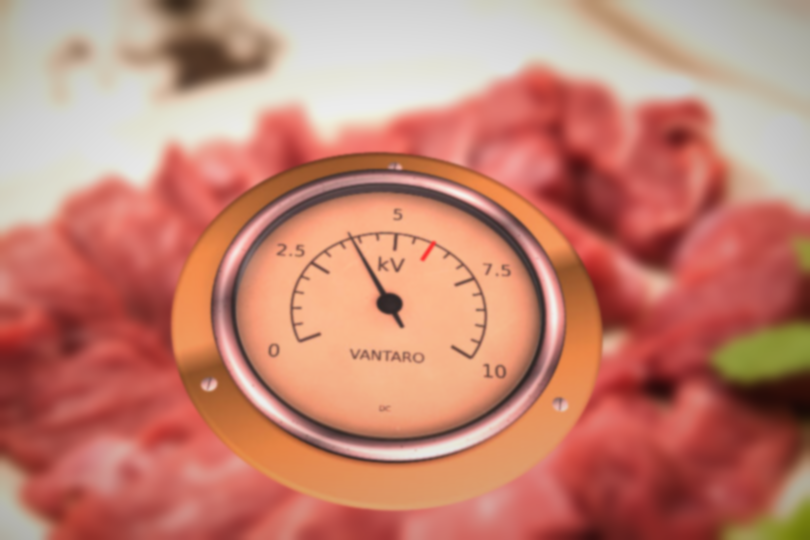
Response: 3.75
